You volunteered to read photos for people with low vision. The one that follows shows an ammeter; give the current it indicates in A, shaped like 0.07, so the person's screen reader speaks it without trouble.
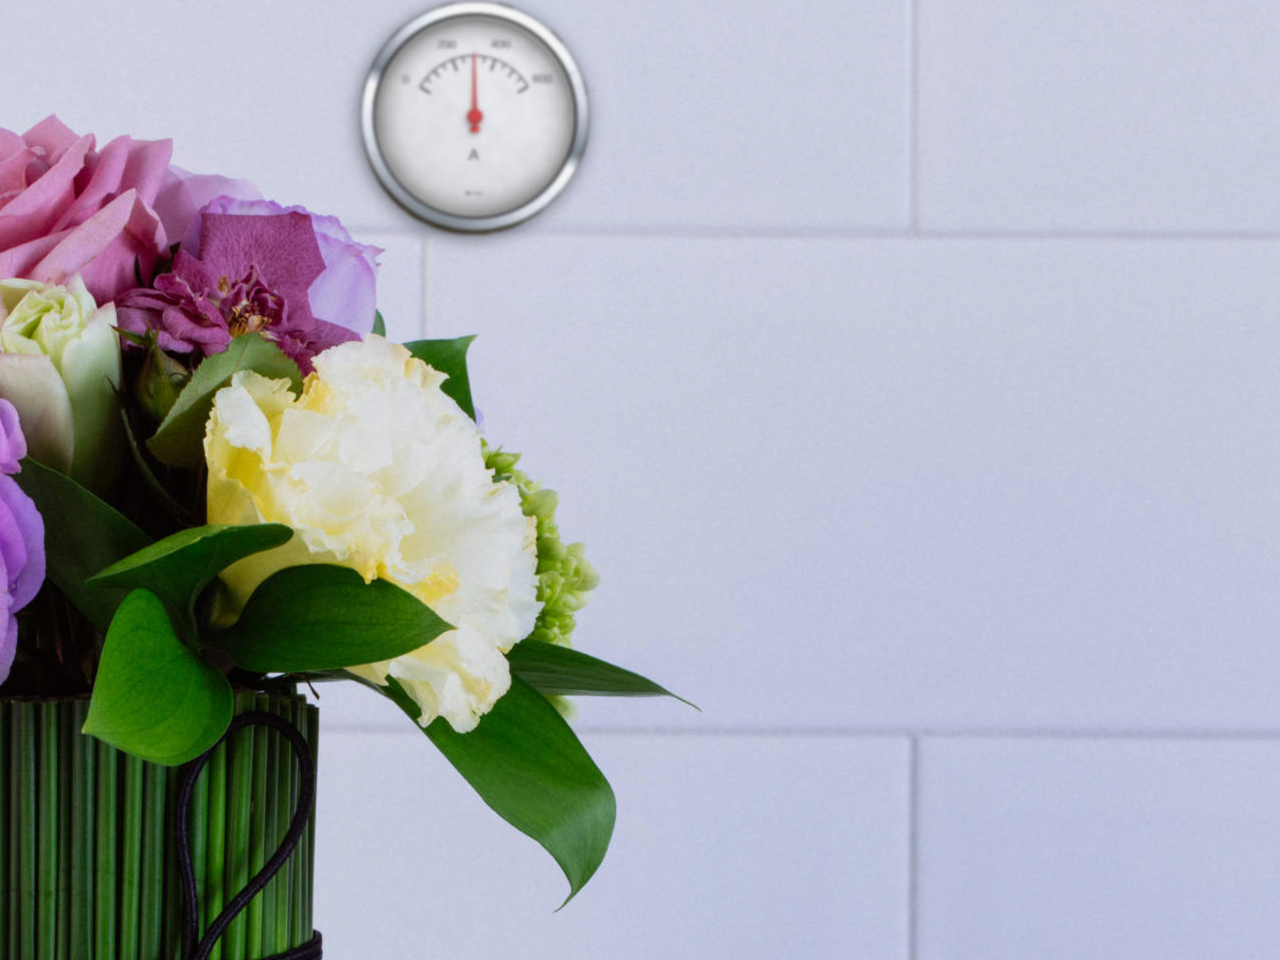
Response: 300
